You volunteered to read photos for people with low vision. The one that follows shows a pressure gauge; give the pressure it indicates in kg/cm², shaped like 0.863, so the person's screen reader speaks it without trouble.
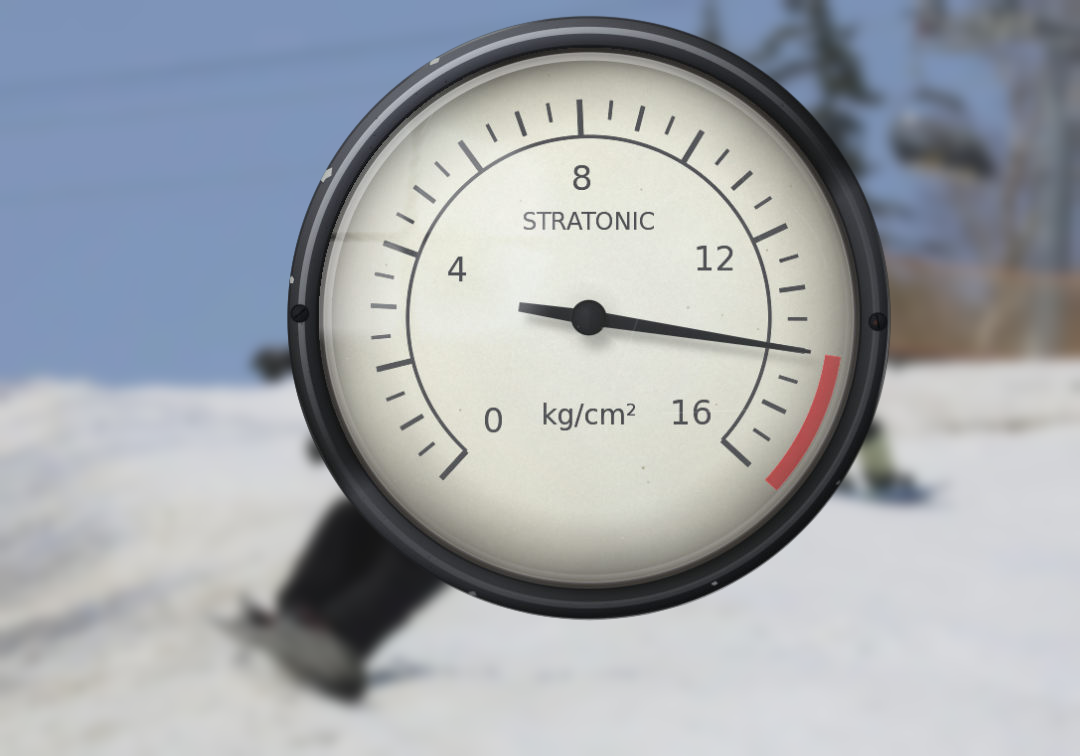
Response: 14
